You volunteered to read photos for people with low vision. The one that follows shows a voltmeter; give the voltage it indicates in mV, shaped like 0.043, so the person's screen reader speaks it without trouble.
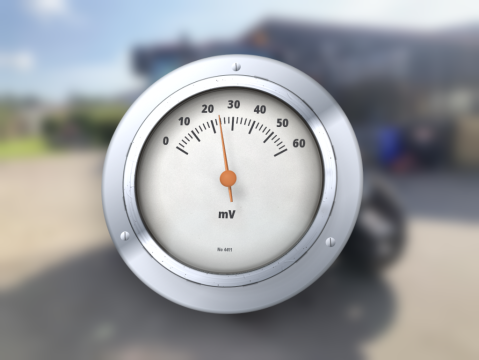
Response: 24
